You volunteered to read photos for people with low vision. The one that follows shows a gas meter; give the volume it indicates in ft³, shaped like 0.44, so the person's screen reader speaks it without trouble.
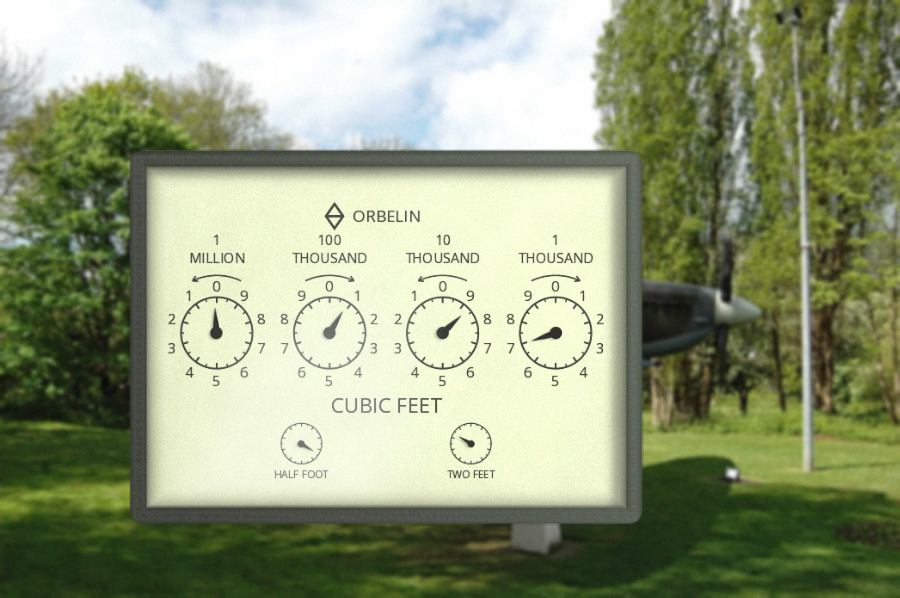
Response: 8700
